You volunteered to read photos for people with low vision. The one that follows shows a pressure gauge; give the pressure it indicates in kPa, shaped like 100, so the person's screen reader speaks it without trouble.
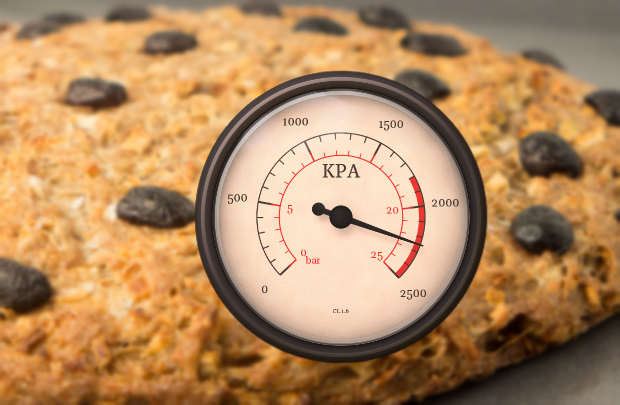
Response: 2250
